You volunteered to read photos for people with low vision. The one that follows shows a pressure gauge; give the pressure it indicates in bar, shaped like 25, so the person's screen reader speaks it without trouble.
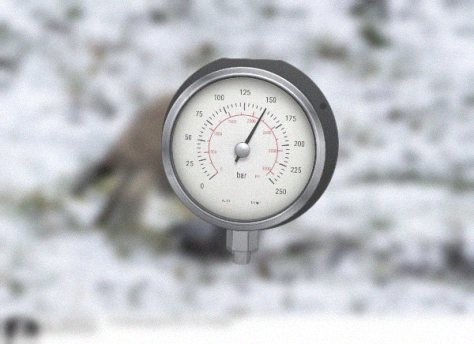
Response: 150
